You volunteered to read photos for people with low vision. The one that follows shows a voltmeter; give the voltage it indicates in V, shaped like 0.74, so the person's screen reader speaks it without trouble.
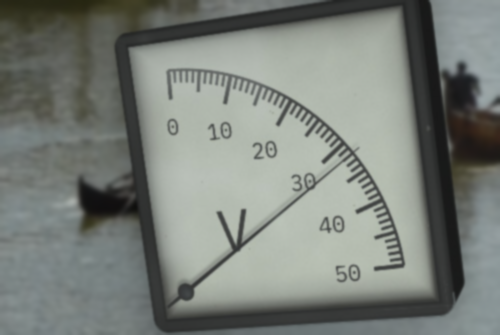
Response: 32
